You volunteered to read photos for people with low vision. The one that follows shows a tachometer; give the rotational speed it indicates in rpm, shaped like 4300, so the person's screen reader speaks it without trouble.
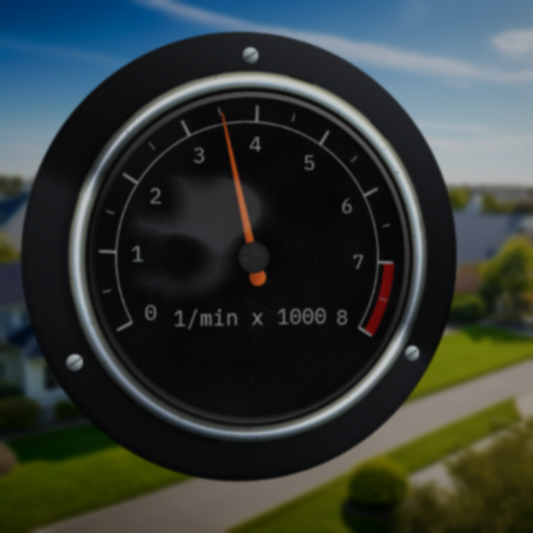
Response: 3500
